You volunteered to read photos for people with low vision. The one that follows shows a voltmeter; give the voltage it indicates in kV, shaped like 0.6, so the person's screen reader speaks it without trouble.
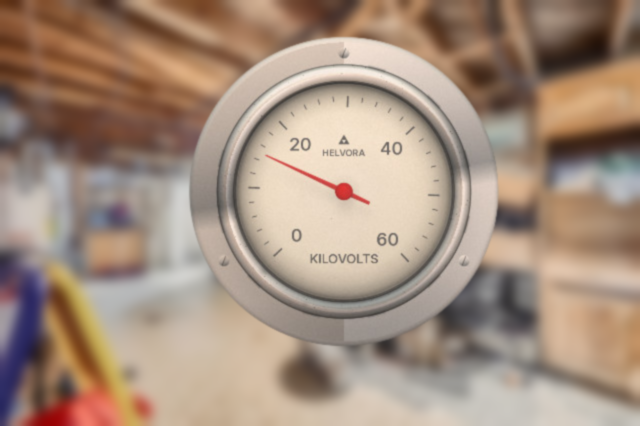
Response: 15
